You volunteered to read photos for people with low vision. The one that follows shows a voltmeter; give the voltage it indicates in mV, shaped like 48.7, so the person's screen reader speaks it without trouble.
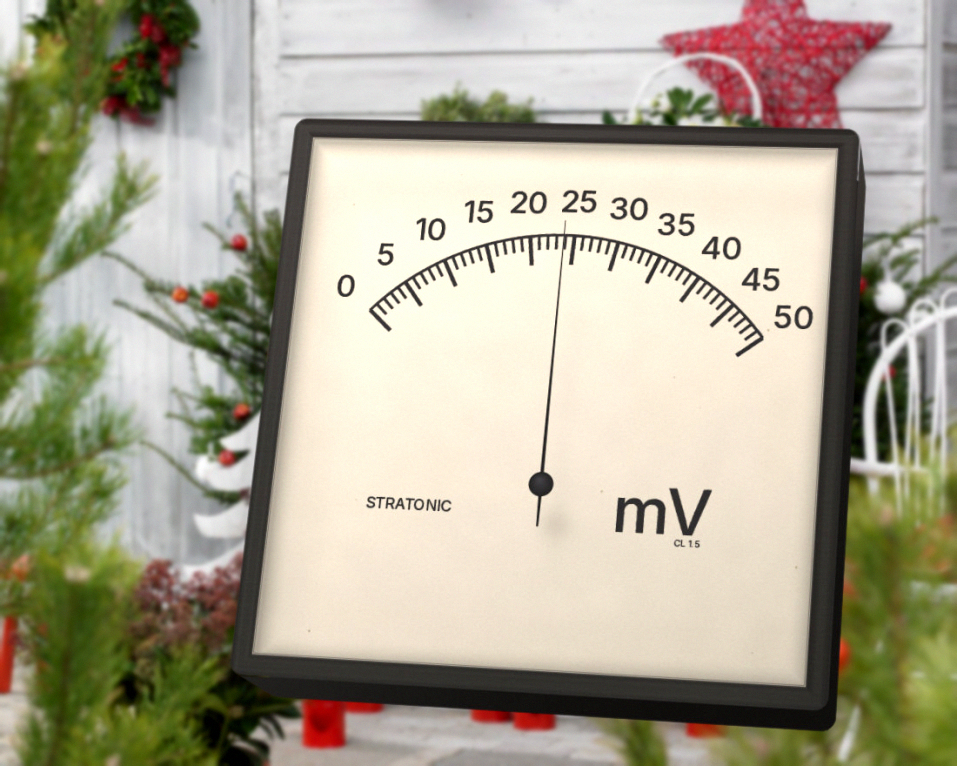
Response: 24
